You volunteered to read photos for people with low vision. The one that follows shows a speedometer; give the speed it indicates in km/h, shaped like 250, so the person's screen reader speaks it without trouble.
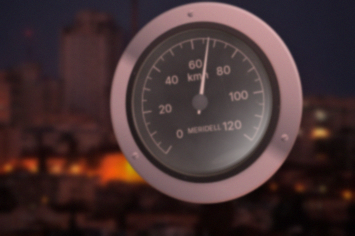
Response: 67.5
